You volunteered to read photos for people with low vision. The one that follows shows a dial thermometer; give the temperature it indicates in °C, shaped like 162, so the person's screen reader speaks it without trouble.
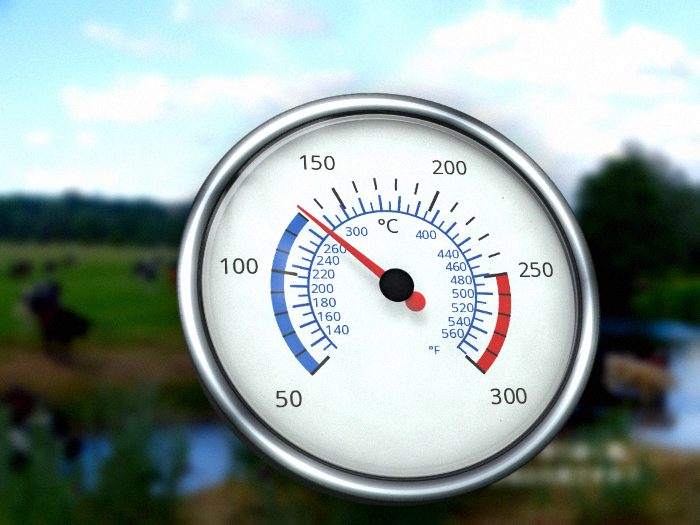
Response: 130
